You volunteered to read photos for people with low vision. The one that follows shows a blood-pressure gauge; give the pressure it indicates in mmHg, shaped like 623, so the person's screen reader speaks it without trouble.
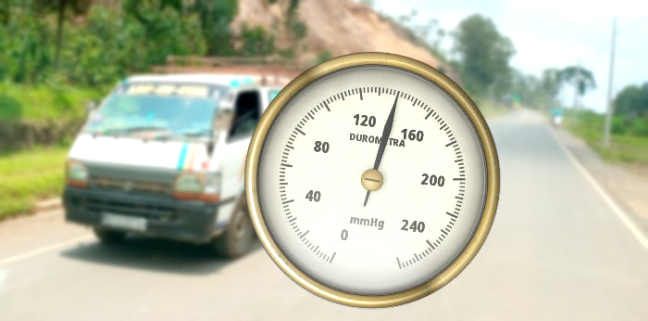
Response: 140
